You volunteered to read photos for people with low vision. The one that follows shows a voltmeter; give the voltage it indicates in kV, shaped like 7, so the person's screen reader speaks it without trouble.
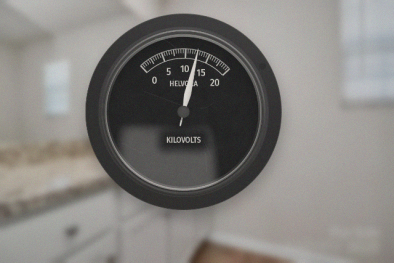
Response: 12.5
